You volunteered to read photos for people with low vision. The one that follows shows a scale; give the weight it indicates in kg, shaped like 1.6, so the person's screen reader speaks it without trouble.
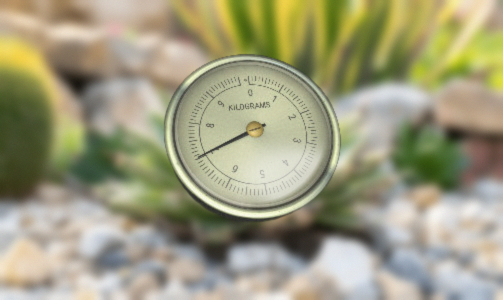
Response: 7
